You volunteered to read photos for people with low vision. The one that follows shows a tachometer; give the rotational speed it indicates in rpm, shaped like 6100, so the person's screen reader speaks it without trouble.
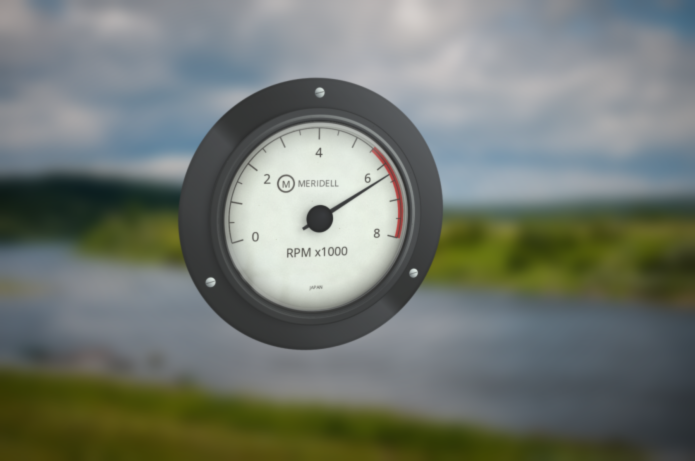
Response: 6250
